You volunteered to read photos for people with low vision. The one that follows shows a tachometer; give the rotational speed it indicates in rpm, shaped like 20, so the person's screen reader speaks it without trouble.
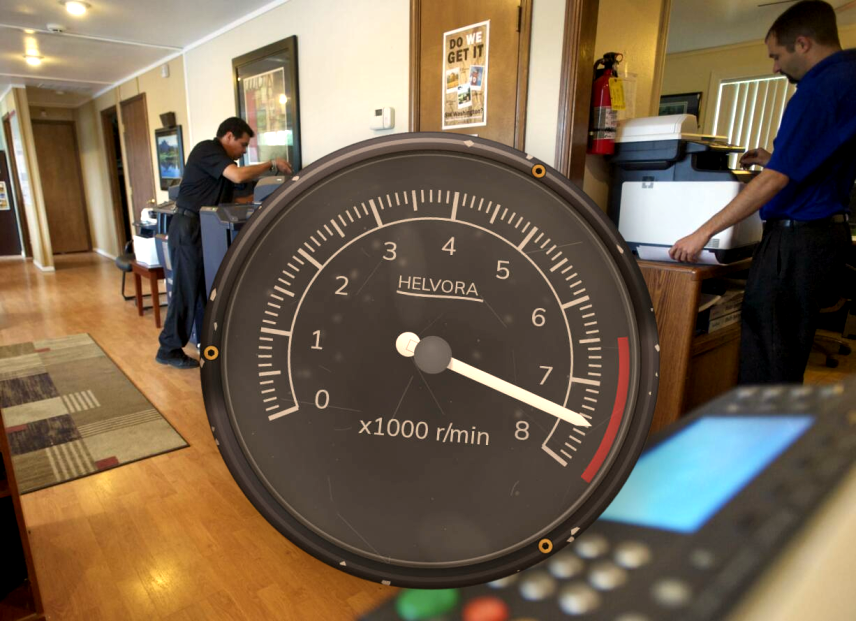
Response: 7500
